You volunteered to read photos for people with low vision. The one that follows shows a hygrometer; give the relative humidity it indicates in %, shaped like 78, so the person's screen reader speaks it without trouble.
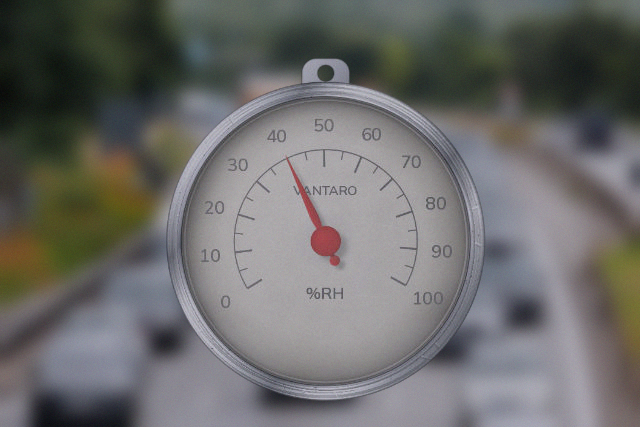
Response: 40
